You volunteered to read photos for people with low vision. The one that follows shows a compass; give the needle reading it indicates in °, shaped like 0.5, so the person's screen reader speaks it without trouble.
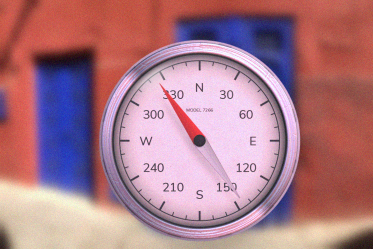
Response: 325
